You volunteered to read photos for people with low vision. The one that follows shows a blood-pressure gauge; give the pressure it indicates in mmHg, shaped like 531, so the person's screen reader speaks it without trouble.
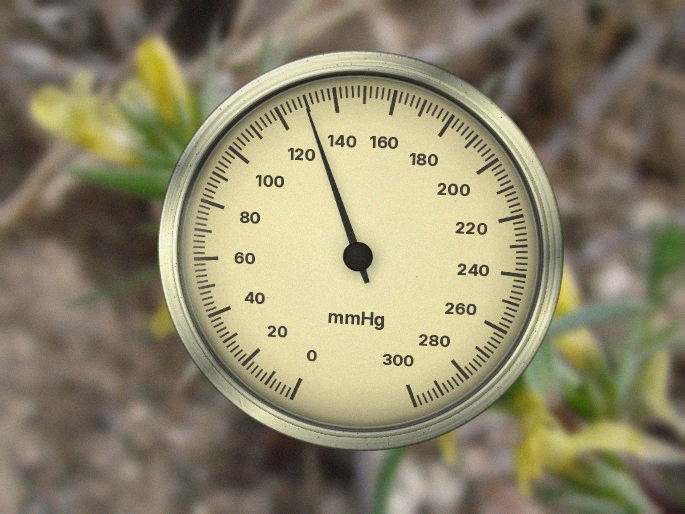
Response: 130
